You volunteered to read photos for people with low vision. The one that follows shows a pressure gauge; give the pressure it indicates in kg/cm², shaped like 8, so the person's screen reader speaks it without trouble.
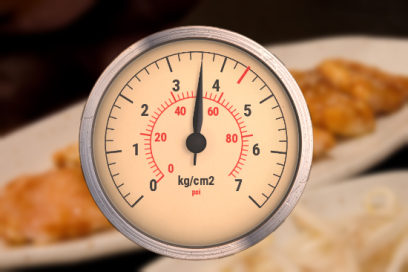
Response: 3.6
